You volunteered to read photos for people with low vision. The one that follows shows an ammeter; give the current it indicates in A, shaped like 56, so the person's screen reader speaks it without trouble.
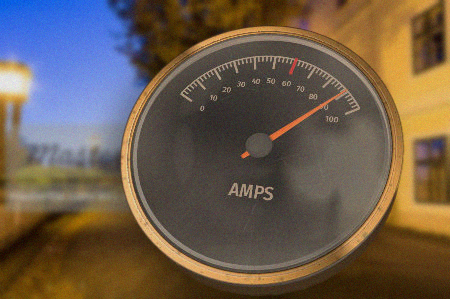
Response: 90
